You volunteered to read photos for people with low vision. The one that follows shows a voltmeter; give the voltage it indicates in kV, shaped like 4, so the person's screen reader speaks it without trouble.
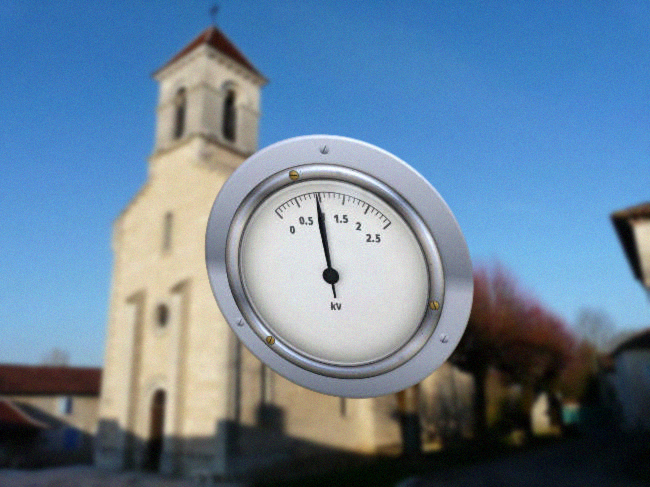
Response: 1
